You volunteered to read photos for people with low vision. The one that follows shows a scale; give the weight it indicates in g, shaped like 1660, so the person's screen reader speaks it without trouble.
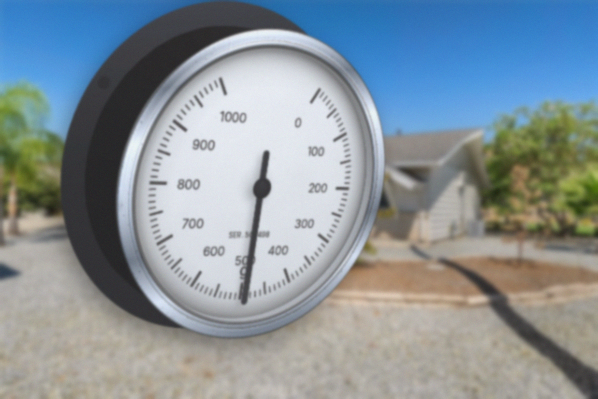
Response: 500
